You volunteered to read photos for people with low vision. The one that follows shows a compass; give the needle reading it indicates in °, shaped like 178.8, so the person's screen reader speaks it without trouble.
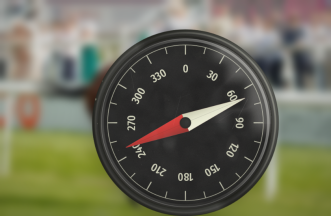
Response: 247.5
